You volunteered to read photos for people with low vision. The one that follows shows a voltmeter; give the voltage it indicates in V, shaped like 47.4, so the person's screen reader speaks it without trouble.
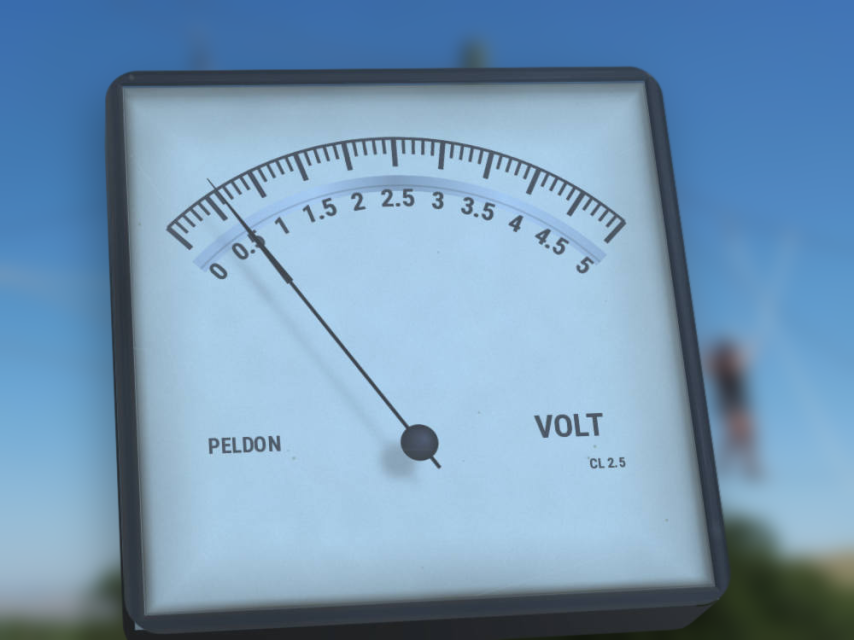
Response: 0.6
